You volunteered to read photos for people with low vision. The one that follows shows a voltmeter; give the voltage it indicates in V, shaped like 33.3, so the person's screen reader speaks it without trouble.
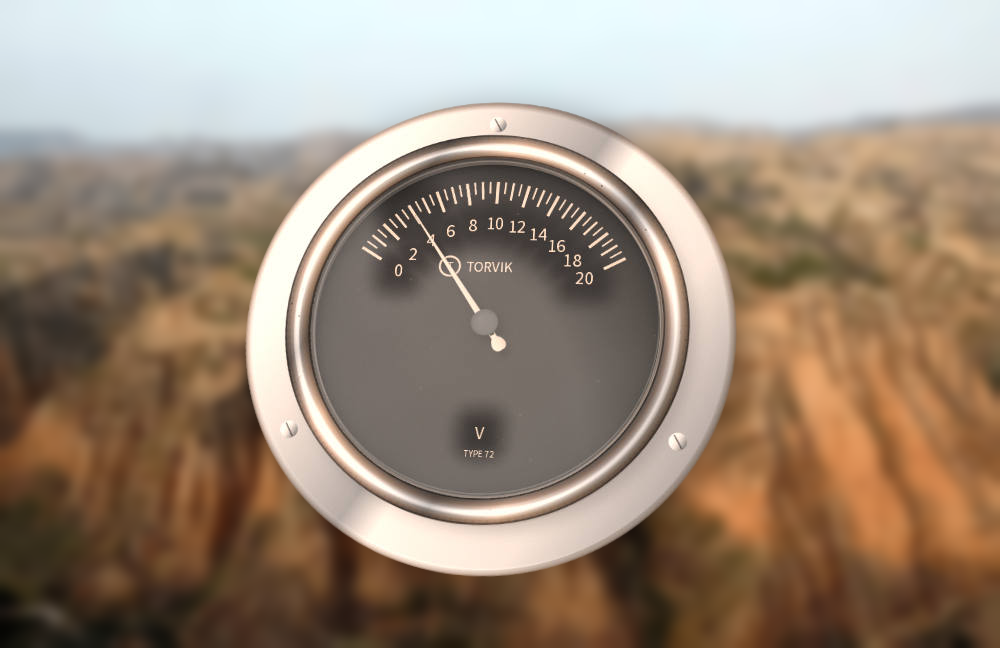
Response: 4
